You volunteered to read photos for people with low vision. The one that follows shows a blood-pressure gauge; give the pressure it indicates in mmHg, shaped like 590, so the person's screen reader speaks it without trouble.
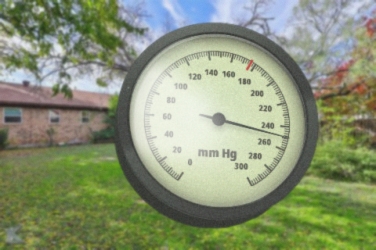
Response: 250
